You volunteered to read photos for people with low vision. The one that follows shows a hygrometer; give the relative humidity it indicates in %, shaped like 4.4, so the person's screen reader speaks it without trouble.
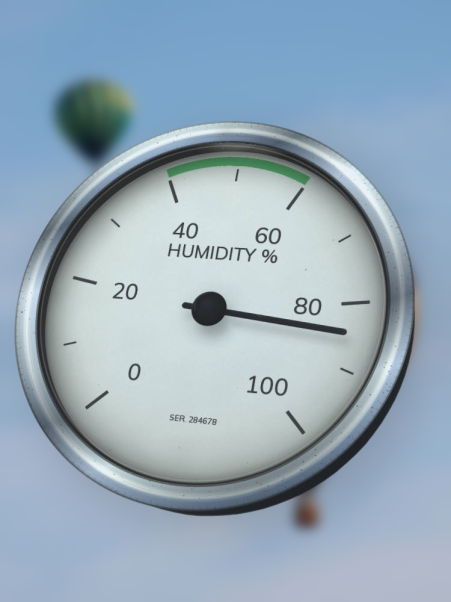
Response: 85
